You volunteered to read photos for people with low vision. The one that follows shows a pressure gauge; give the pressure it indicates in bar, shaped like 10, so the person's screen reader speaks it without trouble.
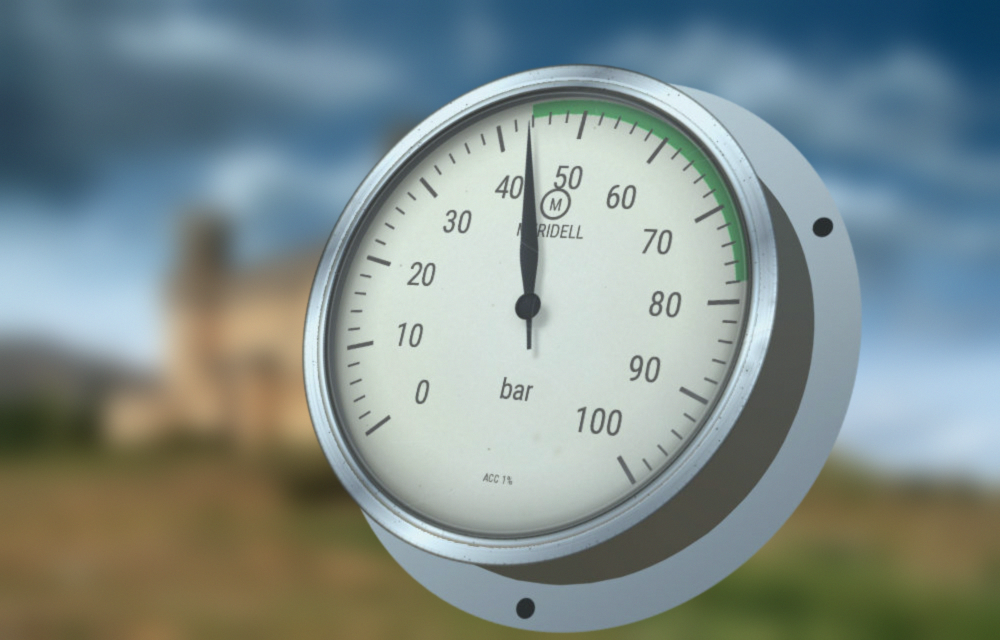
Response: 44
